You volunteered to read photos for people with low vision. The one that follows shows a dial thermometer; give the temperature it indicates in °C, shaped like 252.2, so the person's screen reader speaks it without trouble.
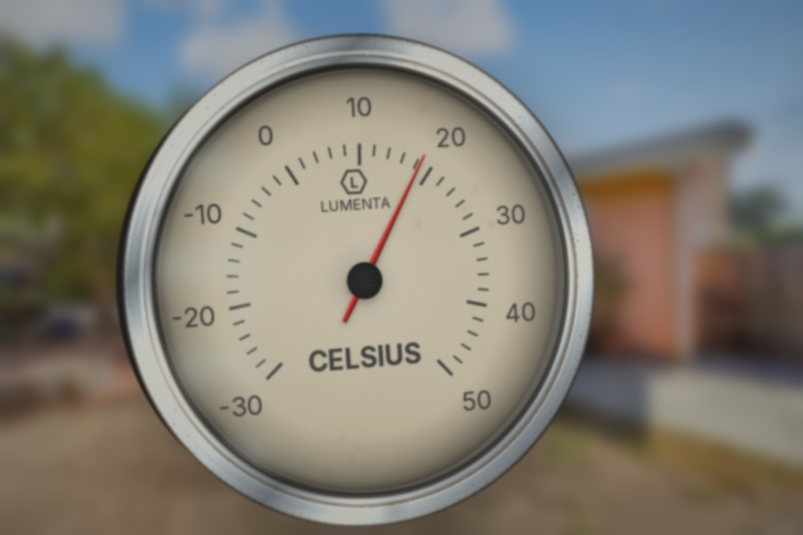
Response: 18
